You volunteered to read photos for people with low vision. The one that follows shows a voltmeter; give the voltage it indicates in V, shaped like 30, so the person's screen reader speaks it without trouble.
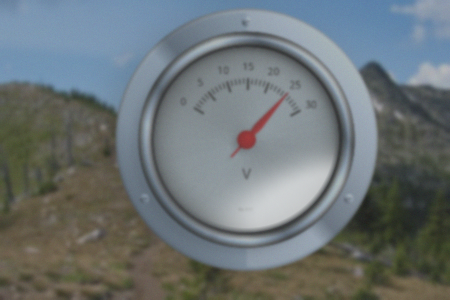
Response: 25
